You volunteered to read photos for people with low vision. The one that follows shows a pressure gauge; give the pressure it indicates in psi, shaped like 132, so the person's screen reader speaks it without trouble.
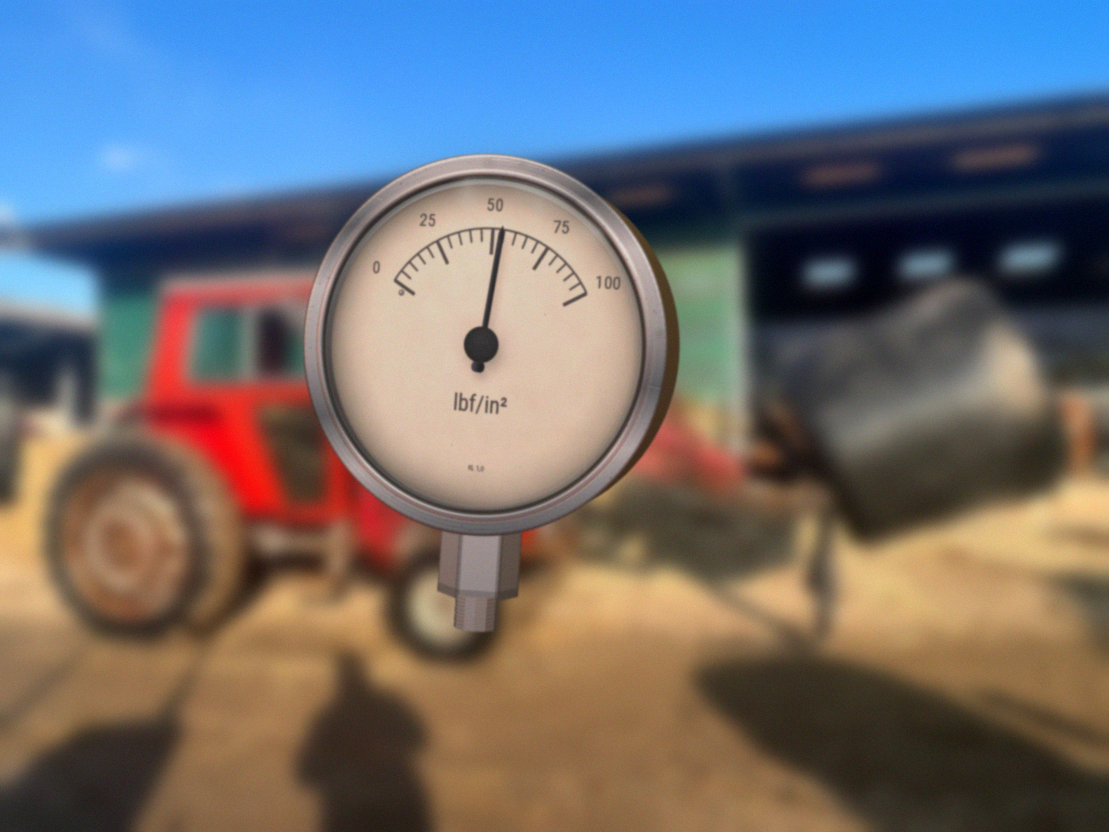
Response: 55
